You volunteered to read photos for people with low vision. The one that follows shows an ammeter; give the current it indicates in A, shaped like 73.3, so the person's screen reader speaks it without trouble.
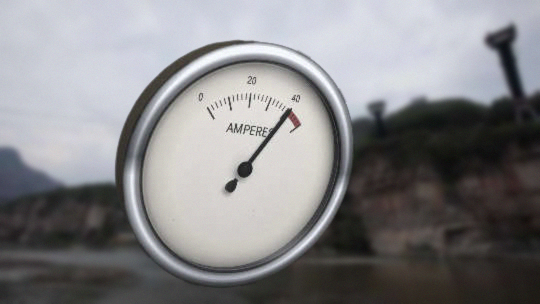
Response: 40
